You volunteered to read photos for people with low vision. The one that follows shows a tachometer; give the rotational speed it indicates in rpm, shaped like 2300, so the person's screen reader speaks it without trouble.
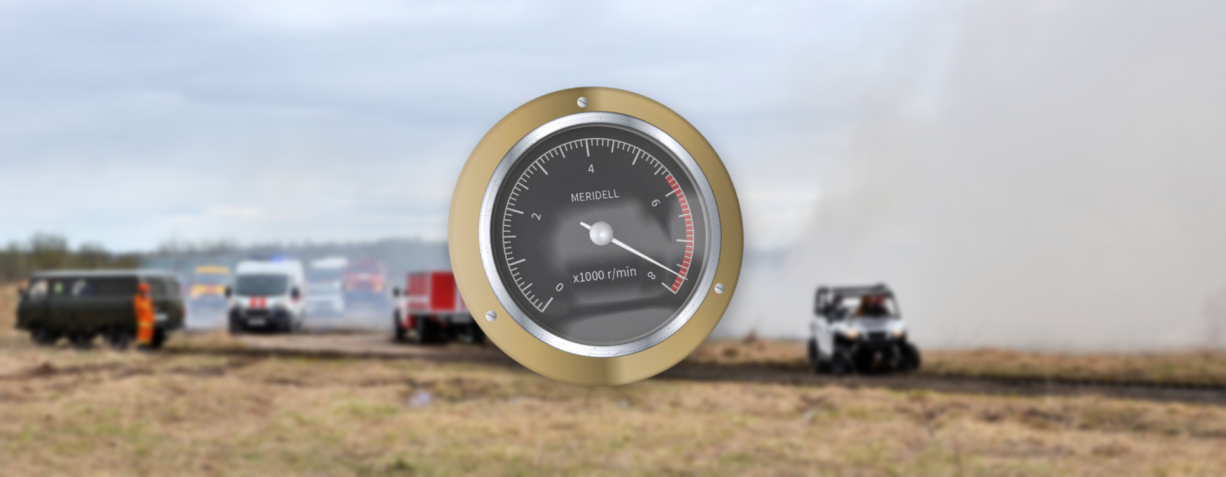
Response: 7700
